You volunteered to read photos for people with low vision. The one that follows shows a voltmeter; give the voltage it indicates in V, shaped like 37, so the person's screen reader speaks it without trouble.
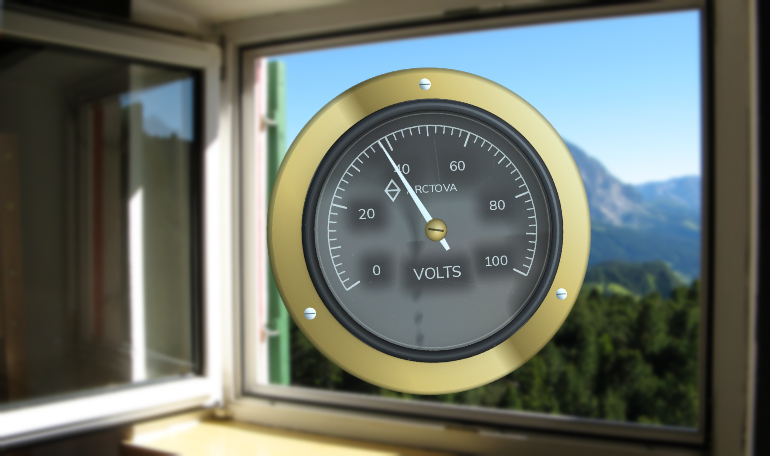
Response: 38
